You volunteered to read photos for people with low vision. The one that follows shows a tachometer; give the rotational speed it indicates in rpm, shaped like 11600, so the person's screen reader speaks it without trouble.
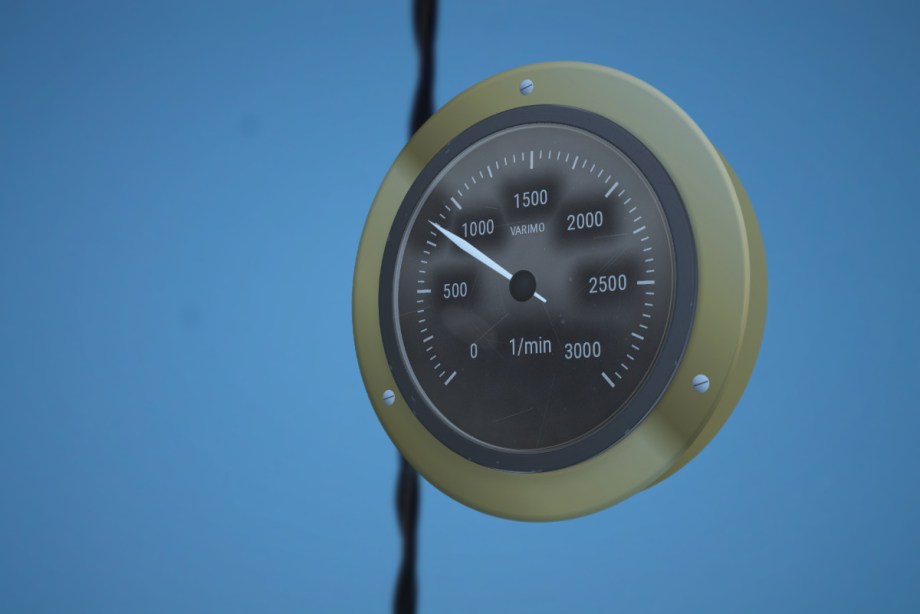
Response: 850
